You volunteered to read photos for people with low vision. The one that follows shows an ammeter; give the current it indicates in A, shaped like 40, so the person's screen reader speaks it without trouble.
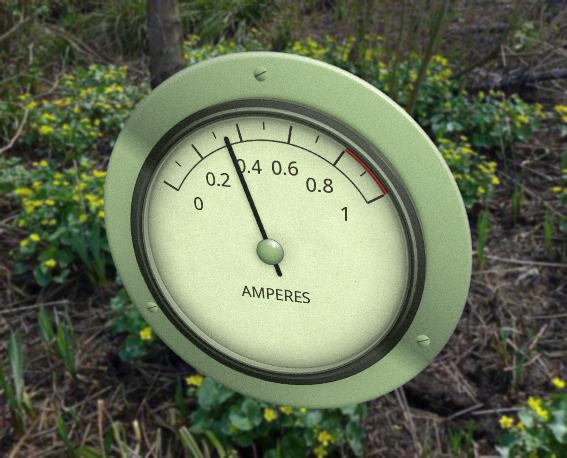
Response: 0.35
